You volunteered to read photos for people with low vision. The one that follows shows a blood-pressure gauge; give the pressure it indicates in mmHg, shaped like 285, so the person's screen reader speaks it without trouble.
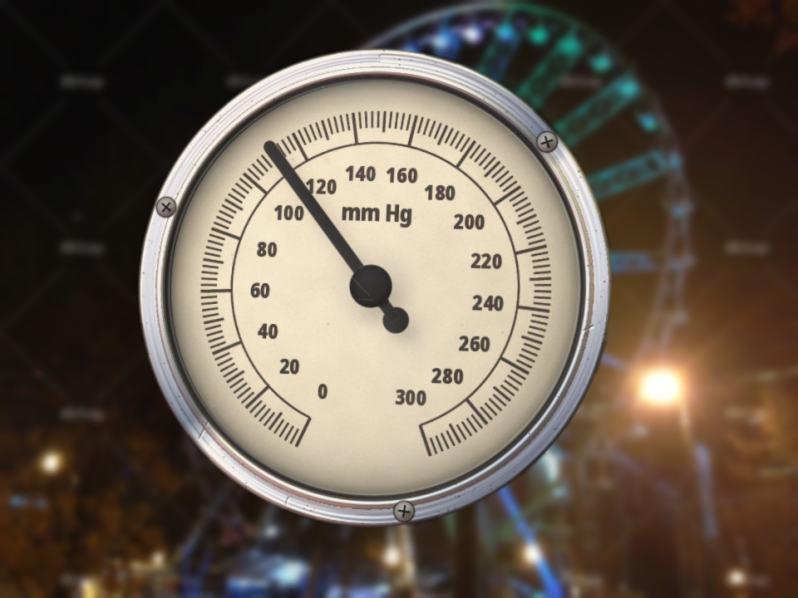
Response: 112
